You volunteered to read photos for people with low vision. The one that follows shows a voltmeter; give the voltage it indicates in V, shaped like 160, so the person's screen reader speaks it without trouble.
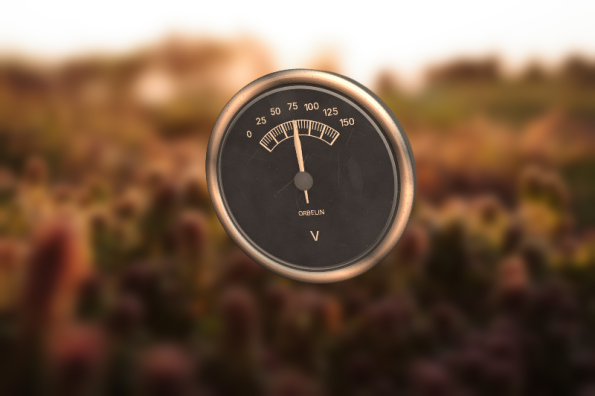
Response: 75
